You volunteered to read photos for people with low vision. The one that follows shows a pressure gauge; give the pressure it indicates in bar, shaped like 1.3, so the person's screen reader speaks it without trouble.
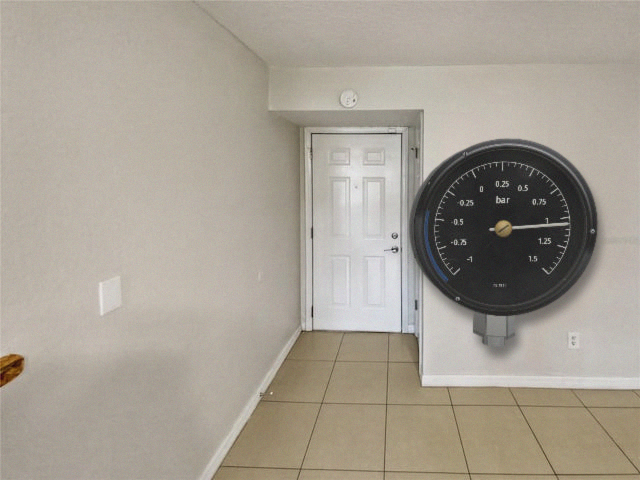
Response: 1.05
